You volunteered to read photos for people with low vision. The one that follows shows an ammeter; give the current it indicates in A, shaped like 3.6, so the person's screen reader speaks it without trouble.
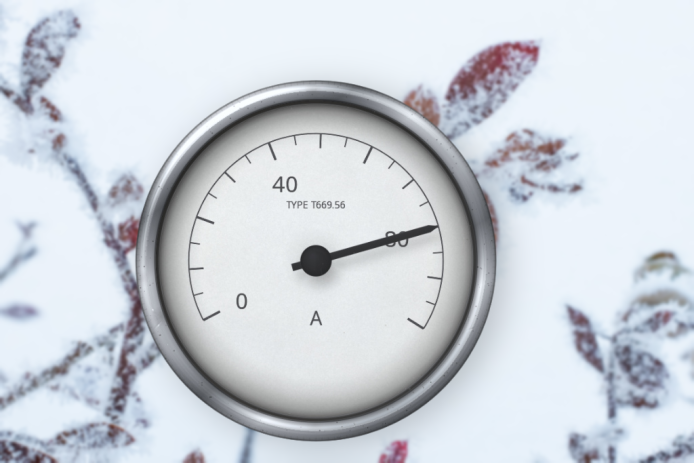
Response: 80
